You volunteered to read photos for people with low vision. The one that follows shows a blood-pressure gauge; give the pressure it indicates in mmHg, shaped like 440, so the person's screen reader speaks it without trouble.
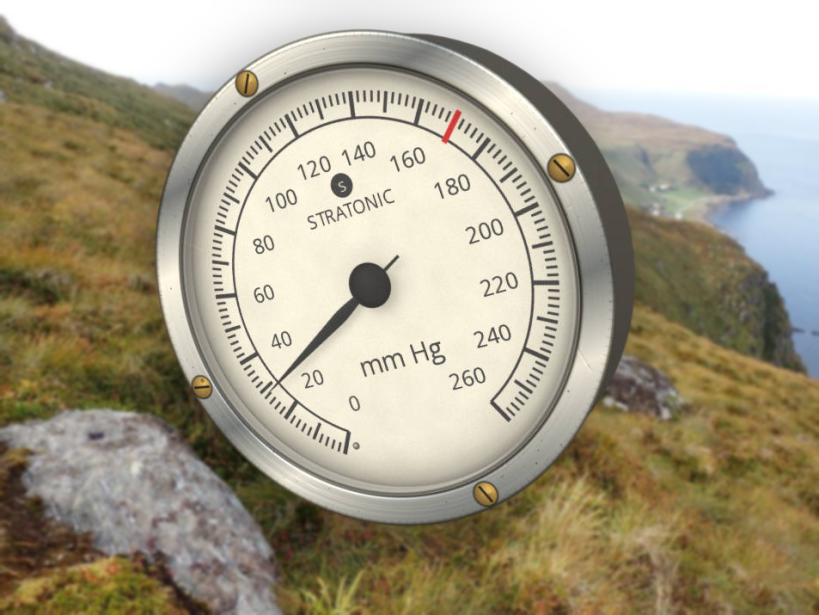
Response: 28
